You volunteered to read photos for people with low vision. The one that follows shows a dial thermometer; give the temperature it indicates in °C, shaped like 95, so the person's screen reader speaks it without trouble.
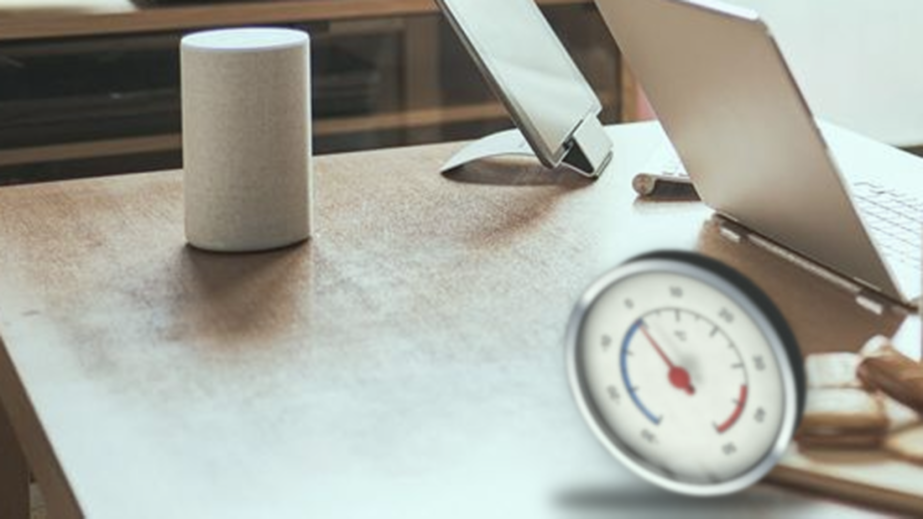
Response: 0
